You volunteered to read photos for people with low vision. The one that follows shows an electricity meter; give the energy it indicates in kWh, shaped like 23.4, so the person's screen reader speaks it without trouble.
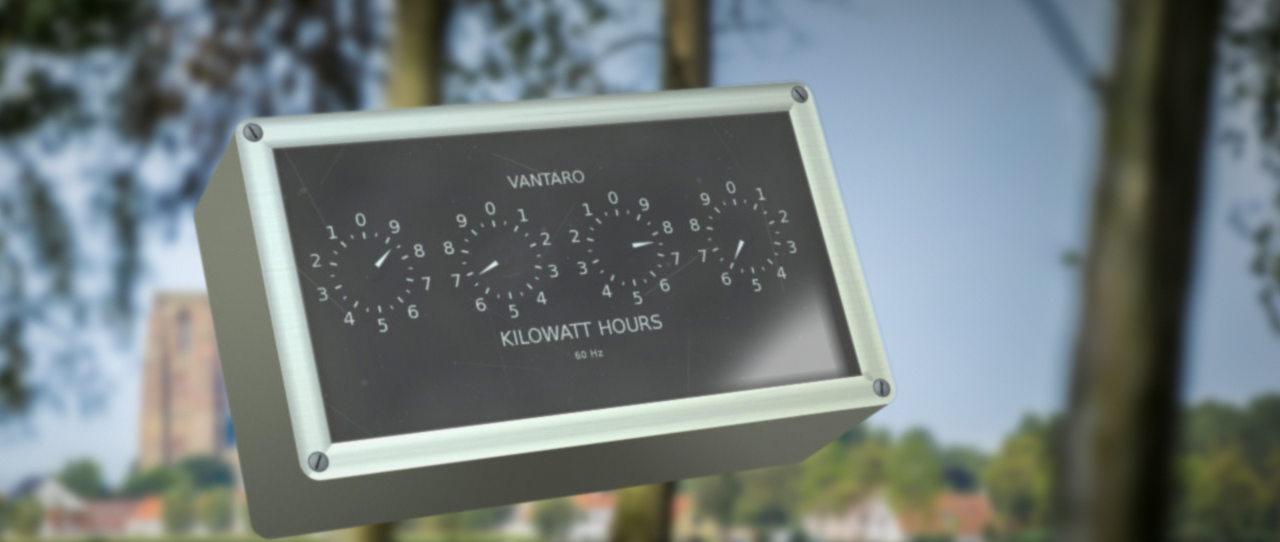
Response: 8676
